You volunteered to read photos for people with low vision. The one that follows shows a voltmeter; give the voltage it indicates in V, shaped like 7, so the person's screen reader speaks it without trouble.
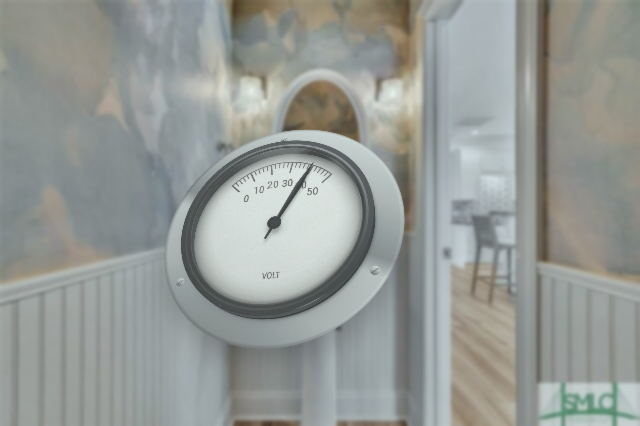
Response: 40
